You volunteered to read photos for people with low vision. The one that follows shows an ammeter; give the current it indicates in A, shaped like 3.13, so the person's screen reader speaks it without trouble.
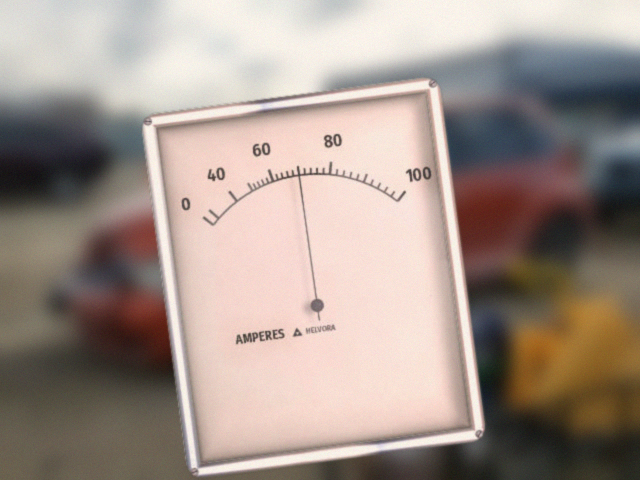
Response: 70
